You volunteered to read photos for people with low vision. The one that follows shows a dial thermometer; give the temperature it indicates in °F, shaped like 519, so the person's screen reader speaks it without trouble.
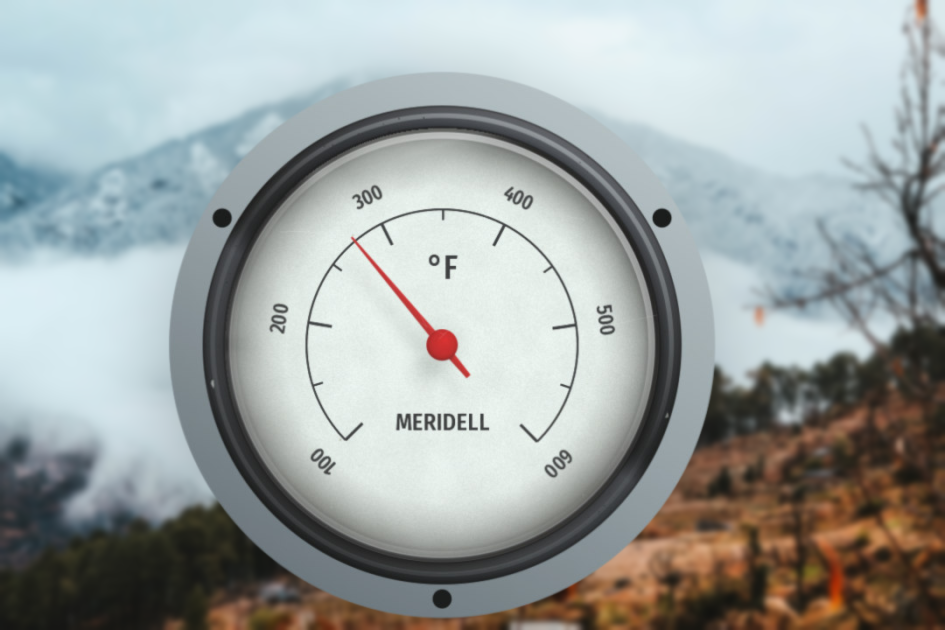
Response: 275
